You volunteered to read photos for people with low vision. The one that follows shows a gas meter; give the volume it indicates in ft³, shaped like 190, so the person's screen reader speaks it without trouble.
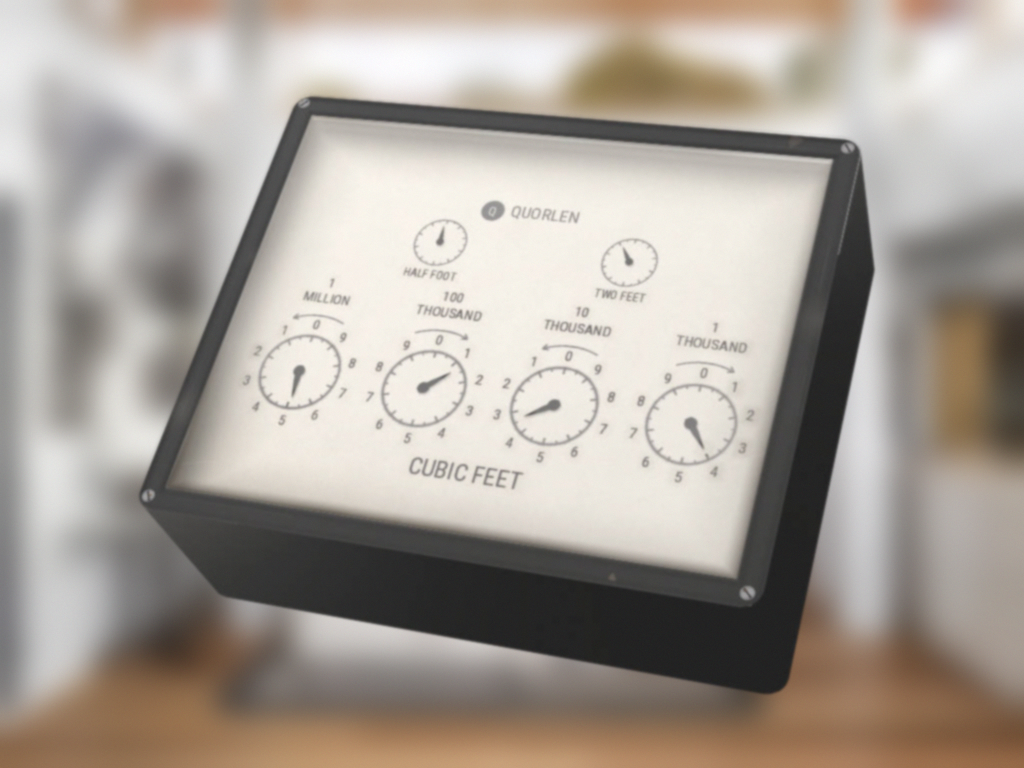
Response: 513400
